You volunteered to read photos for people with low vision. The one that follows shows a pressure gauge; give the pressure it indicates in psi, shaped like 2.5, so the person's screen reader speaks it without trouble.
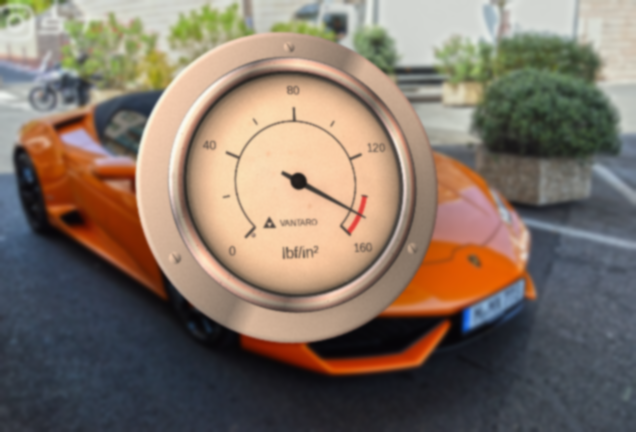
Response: 150
